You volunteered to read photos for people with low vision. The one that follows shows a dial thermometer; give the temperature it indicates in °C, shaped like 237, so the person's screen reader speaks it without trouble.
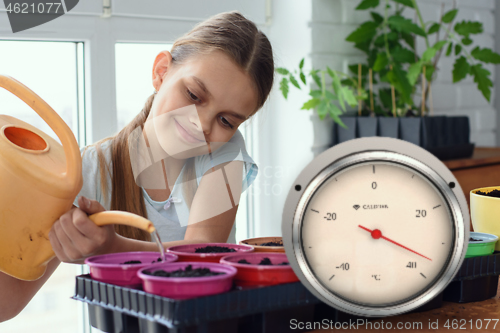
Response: 35
